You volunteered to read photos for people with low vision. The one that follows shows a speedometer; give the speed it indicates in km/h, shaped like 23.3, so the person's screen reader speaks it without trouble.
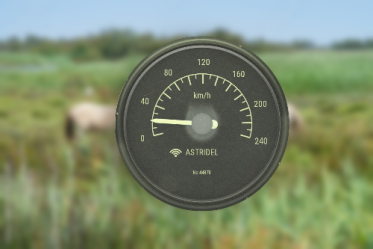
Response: 20
